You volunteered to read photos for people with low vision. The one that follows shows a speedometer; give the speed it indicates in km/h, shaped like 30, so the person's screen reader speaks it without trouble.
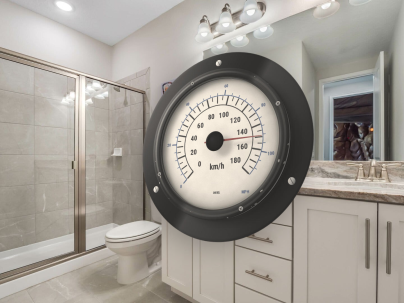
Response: 150
